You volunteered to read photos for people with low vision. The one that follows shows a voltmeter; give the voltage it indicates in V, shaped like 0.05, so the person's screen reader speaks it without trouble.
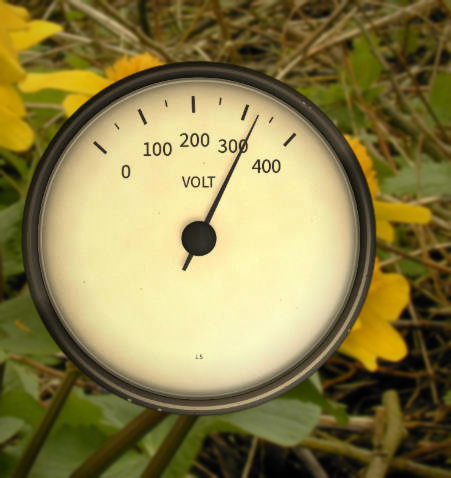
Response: 325
